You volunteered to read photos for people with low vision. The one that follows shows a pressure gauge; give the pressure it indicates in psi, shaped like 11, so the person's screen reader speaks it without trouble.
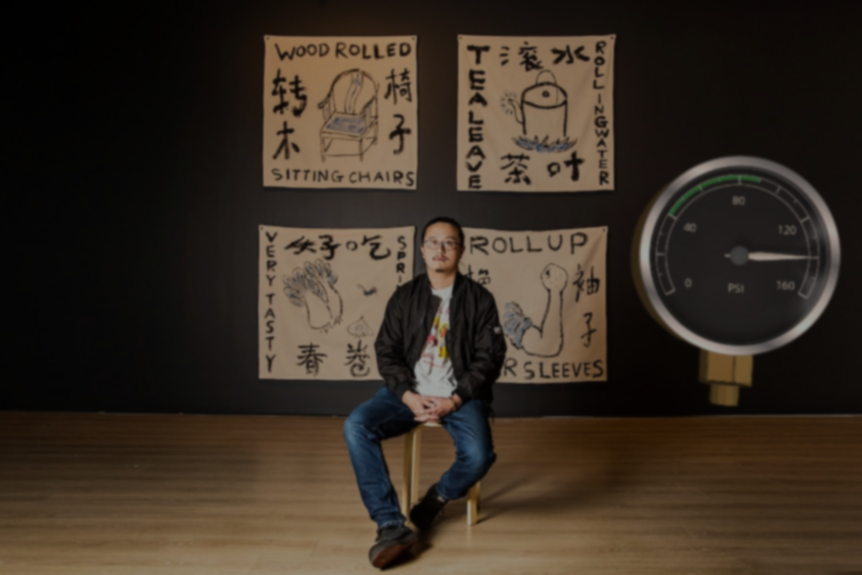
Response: 140
